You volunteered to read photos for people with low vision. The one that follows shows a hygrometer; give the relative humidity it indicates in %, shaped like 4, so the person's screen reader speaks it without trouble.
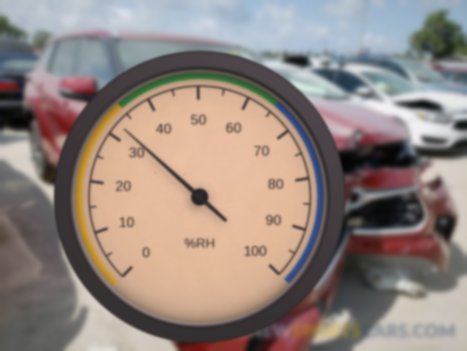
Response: 32.5
